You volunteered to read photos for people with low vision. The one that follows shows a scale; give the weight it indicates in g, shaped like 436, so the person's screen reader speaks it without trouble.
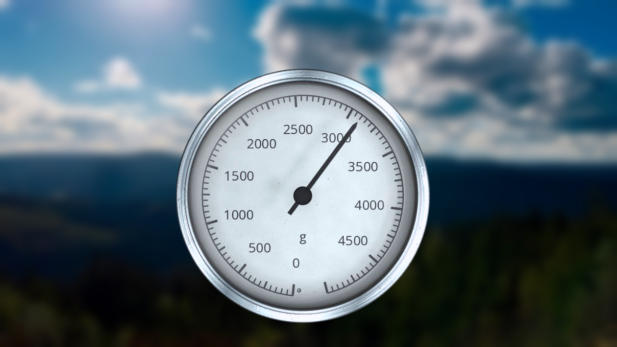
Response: 3100
